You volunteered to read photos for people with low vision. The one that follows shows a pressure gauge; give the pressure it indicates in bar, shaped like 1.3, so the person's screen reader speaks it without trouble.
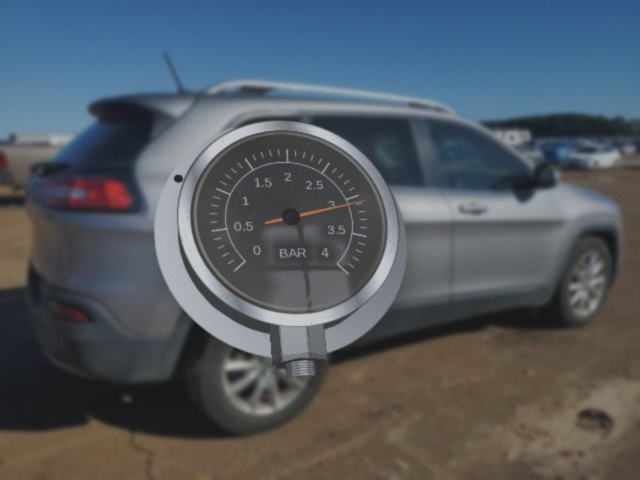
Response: 3.1
